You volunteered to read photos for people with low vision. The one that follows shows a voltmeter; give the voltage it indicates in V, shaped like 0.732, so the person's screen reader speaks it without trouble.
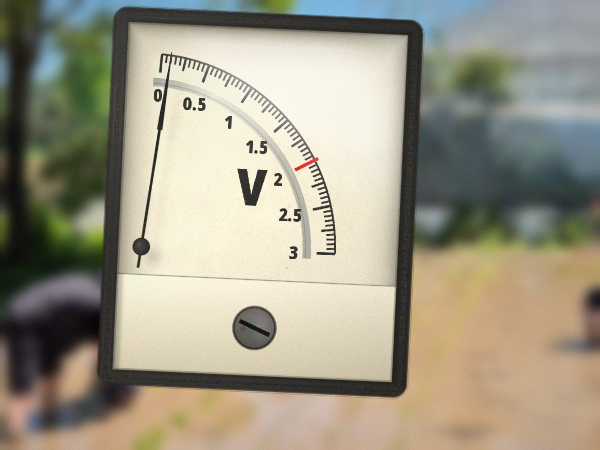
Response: 0.1
